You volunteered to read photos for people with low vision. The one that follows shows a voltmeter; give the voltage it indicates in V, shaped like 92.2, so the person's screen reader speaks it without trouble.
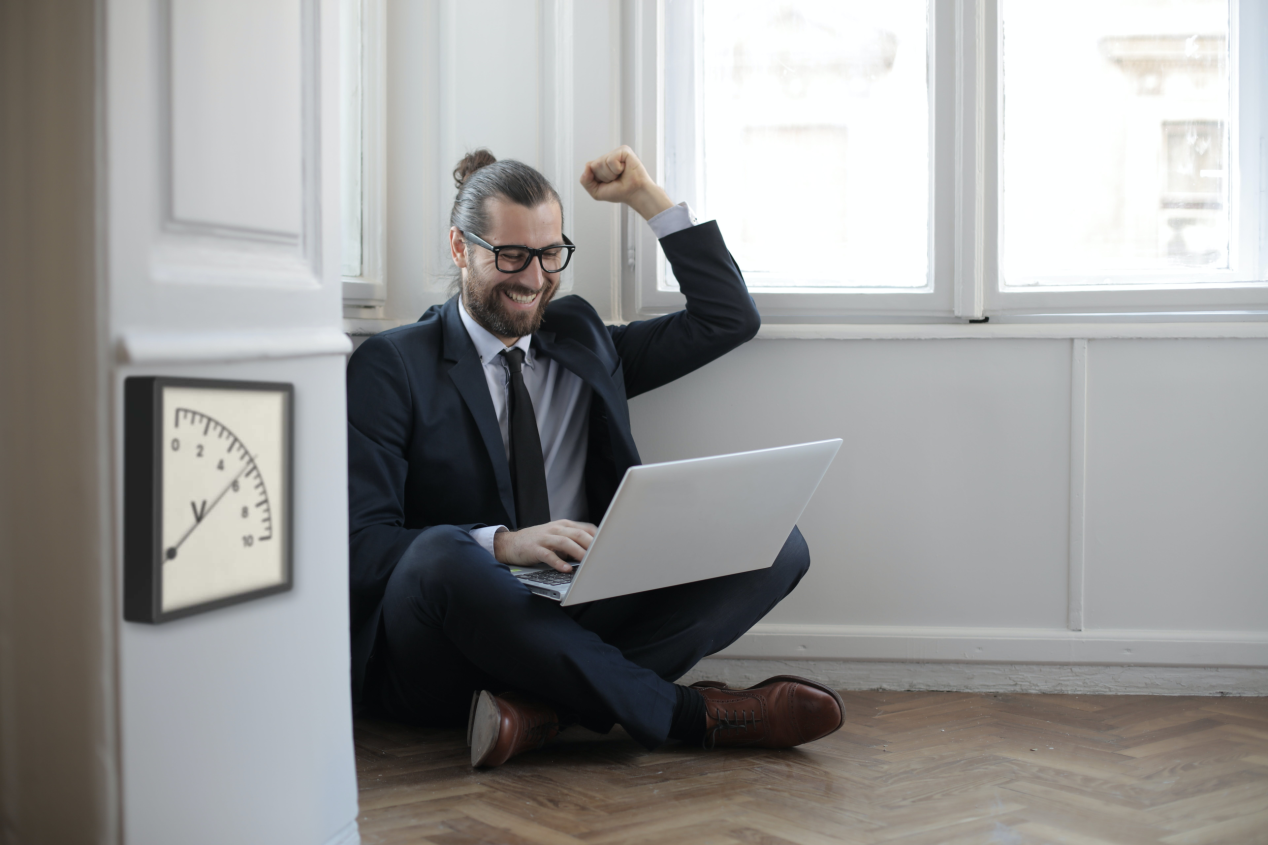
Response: 5.5
